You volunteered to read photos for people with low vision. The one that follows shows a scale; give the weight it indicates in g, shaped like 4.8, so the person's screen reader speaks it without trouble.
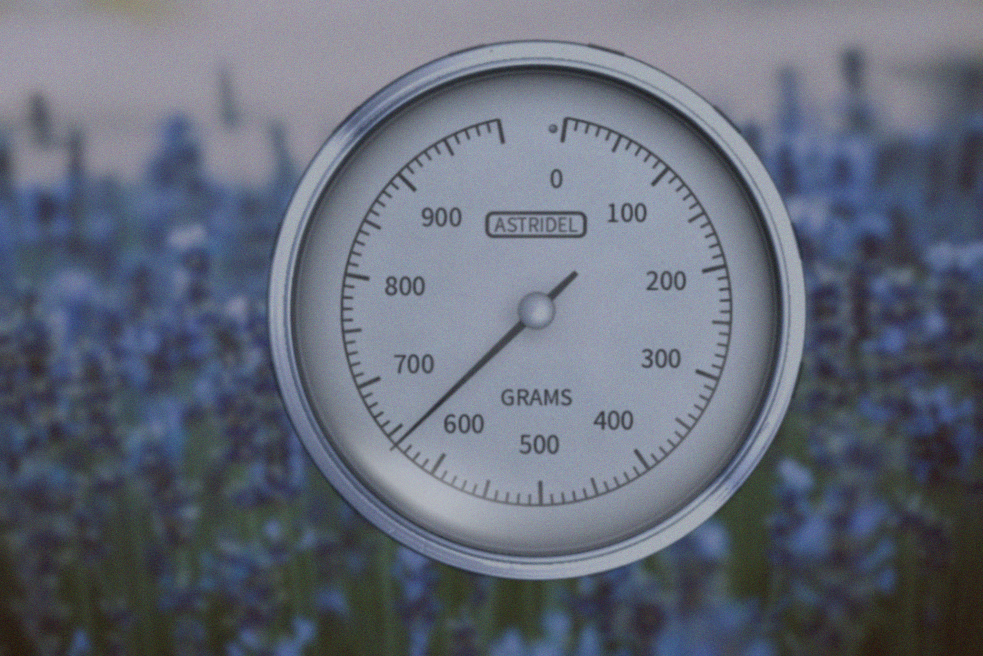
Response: 640
